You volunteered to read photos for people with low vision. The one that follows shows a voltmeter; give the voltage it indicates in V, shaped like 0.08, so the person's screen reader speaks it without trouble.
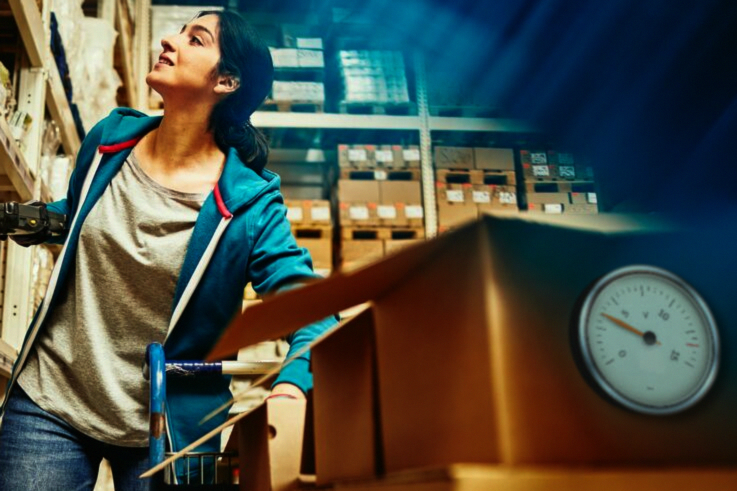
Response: 3.5
